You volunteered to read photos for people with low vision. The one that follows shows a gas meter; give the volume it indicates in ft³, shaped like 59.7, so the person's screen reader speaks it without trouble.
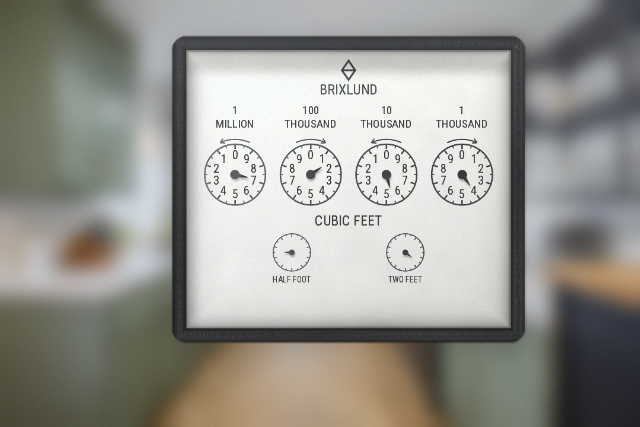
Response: 715400
